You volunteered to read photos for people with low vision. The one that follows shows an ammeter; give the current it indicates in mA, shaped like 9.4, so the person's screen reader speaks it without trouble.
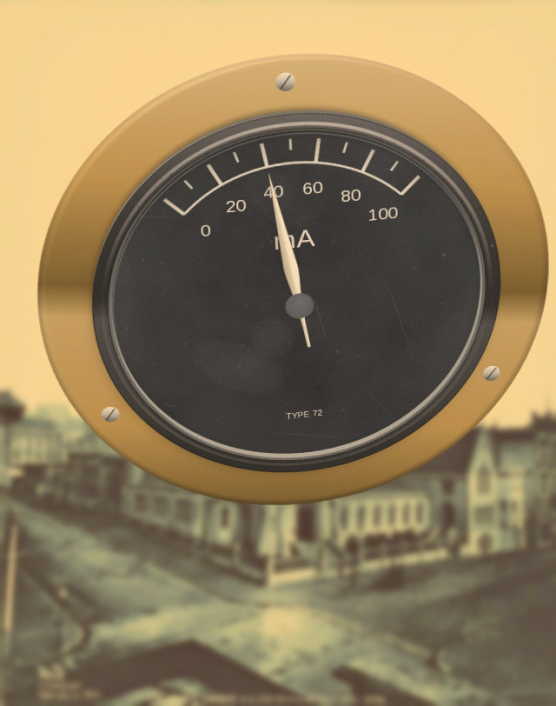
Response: 40
